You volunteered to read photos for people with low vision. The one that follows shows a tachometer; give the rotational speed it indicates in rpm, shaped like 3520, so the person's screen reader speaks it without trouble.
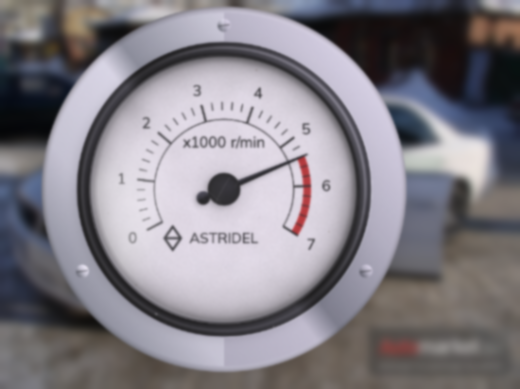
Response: 5400
